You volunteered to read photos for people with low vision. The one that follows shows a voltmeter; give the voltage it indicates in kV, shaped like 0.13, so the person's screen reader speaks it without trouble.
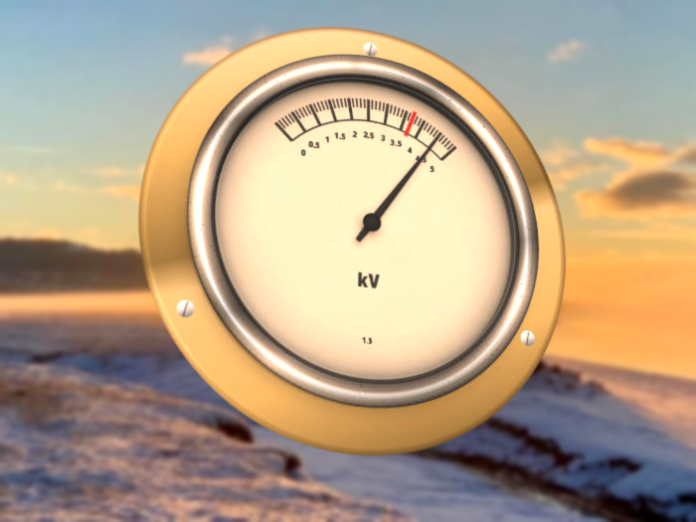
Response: 4.5
